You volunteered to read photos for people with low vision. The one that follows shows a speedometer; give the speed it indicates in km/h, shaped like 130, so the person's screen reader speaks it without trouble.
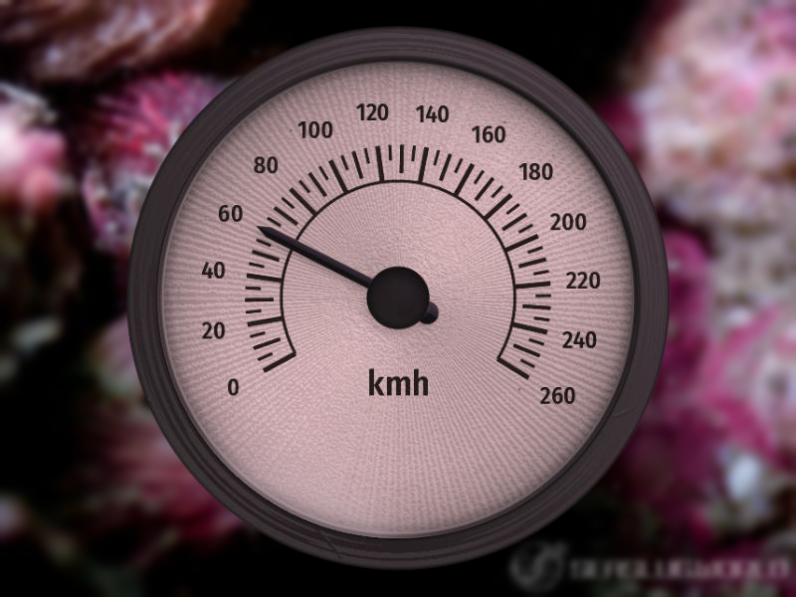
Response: 60
